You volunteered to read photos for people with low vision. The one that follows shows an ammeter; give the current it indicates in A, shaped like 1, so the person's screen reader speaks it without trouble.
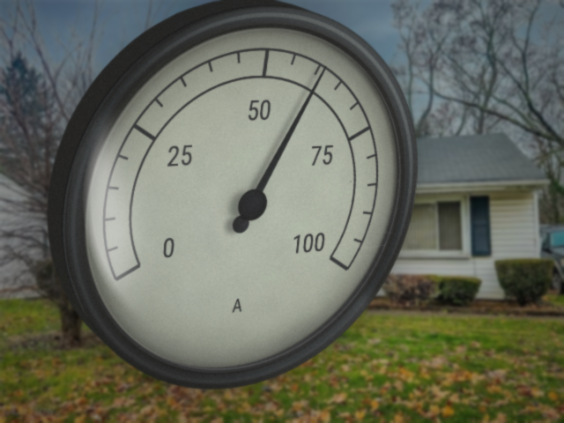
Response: 60
